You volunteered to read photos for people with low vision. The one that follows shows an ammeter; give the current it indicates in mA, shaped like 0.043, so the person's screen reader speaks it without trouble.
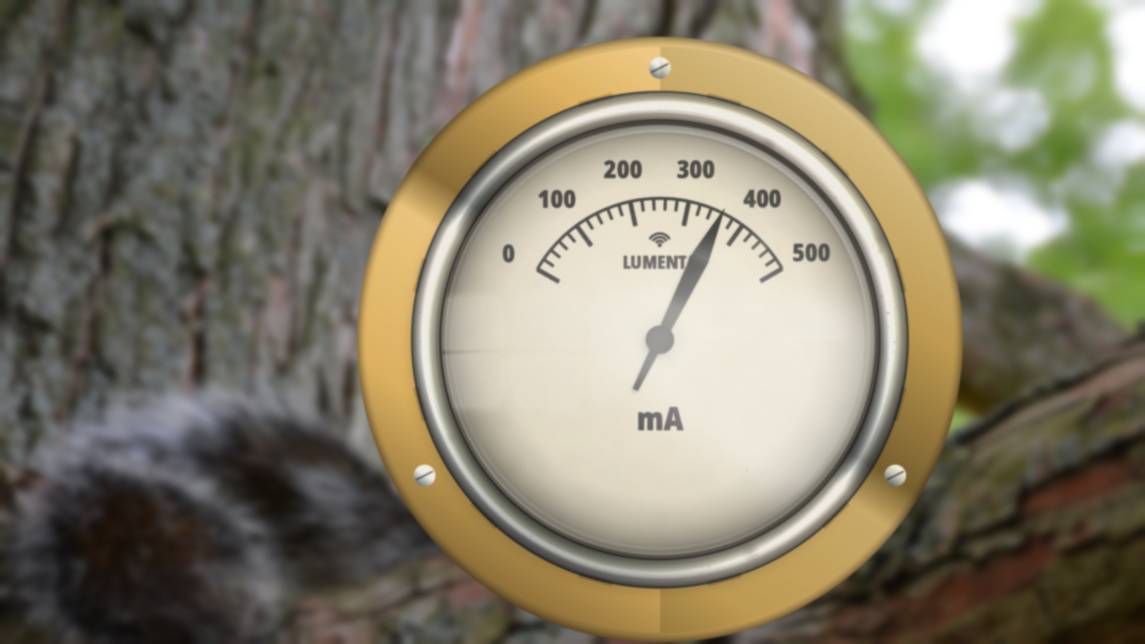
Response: 360
